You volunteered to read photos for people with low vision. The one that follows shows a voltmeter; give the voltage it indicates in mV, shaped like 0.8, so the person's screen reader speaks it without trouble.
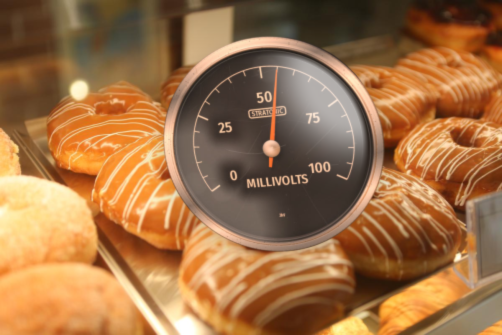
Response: 55
